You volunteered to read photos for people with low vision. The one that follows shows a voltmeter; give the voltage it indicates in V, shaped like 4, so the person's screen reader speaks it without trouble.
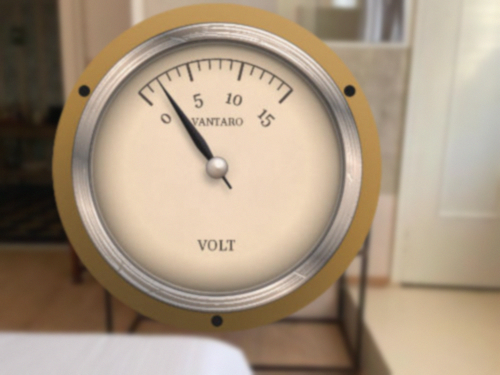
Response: 2
